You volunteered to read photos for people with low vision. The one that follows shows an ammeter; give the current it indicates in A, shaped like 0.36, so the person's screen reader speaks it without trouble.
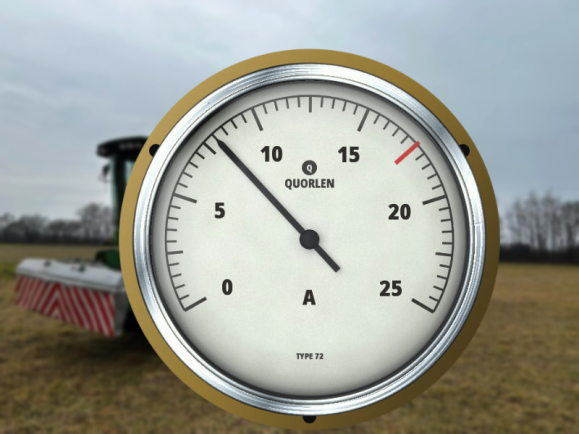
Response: 8
